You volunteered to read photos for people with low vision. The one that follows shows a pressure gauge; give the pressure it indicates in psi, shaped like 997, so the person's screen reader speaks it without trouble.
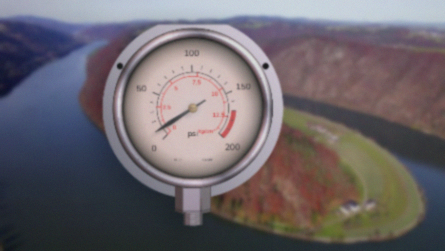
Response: 10
